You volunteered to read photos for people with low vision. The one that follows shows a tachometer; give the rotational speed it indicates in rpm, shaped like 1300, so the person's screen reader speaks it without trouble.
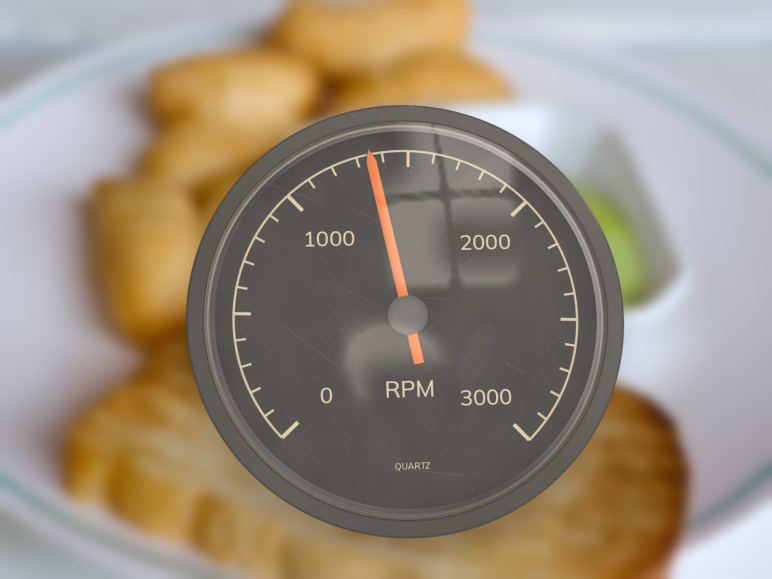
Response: 1350
